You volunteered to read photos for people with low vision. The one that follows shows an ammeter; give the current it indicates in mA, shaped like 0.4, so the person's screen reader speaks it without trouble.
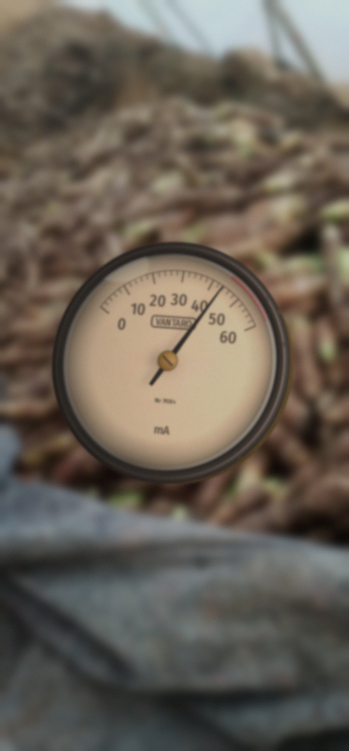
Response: 44
